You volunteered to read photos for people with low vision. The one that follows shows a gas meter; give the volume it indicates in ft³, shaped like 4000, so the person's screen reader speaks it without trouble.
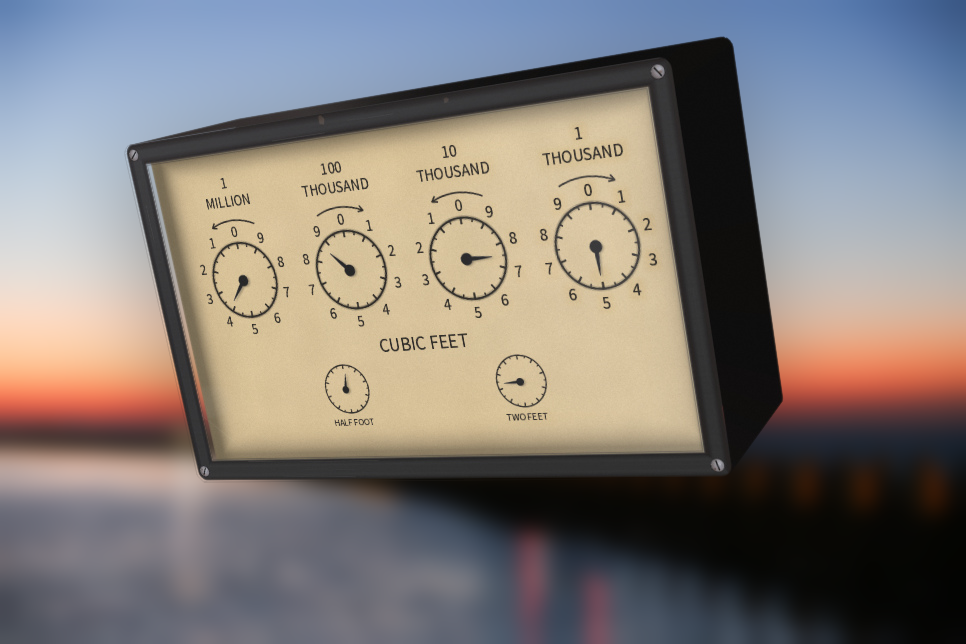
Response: 387500
